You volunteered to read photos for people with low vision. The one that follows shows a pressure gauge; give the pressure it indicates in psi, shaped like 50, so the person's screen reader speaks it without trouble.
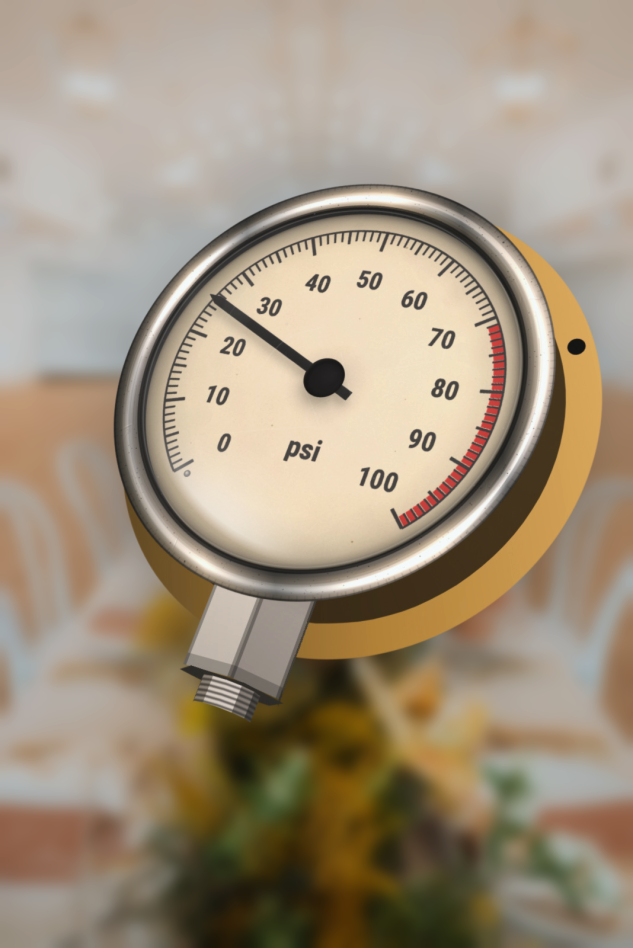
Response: 25
